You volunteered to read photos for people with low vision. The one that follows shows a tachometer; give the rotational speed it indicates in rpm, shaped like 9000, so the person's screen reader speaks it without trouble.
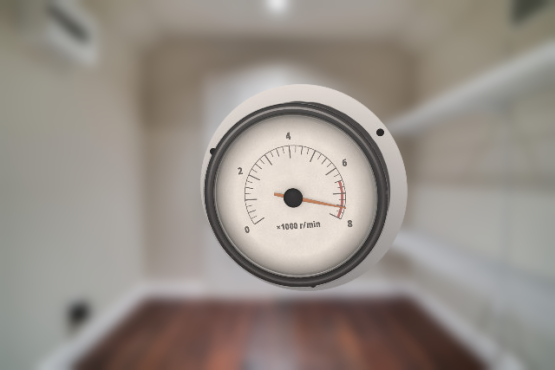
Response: 7500
